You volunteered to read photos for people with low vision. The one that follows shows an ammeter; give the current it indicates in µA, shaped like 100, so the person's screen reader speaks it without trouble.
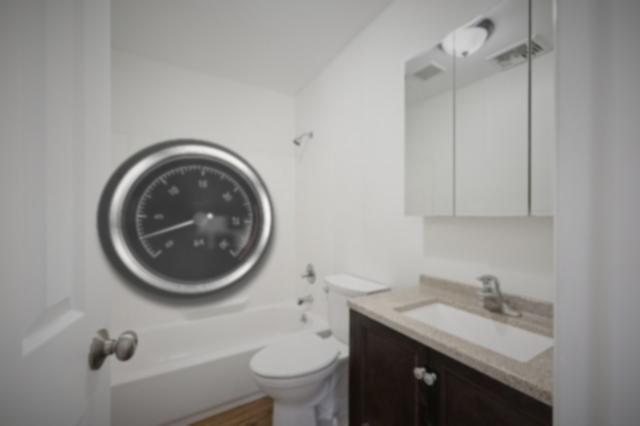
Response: 2.5
